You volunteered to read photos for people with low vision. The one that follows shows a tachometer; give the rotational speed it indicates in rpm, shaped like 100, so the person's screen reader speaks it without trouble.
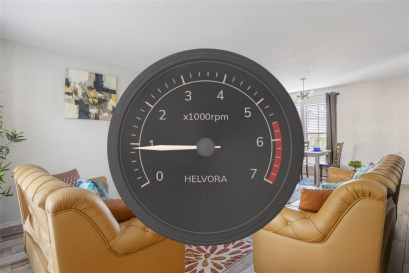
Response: 900
